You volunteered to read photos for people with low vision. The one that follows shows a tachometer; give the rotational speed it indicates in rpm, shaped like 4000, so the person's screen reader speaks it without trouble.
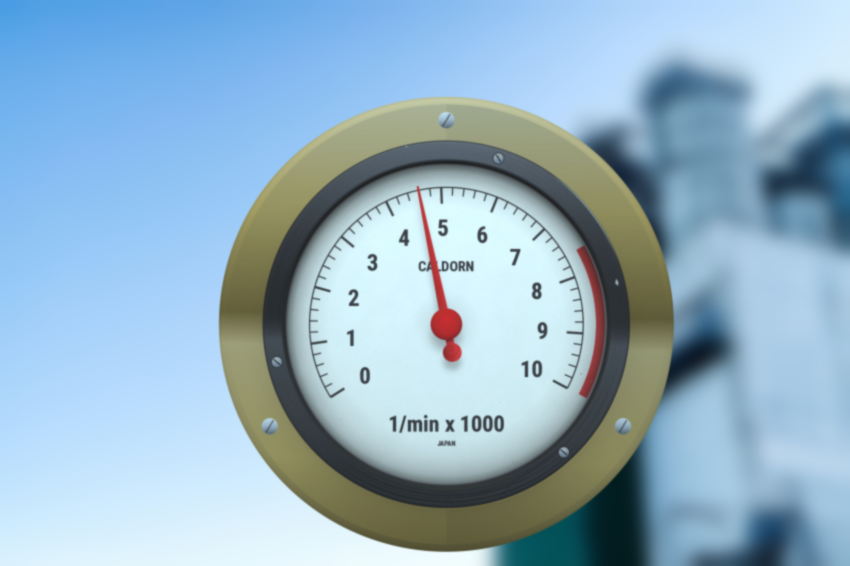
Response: 4600
